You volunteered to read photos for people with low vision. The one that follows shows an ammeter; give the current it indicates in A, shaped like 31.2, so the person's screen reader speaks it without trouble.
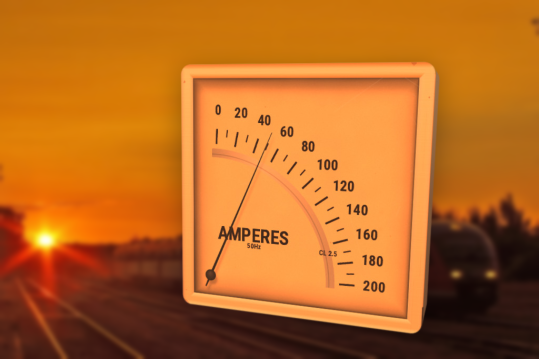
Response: 50
